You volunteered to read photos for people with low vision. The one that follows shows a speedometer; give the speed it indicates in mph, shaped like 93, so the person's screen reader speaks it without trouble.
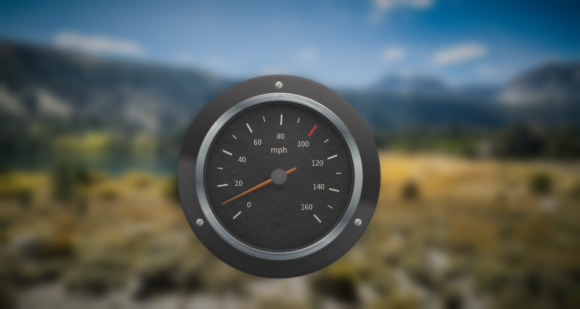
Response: 10
